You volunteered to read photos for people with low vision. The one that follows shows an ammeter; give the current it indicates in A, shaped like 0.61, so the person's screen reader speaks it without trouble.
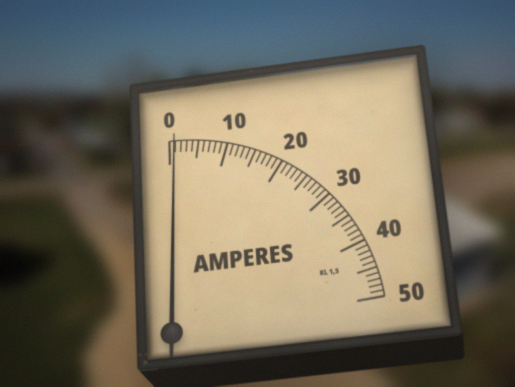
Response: 1
